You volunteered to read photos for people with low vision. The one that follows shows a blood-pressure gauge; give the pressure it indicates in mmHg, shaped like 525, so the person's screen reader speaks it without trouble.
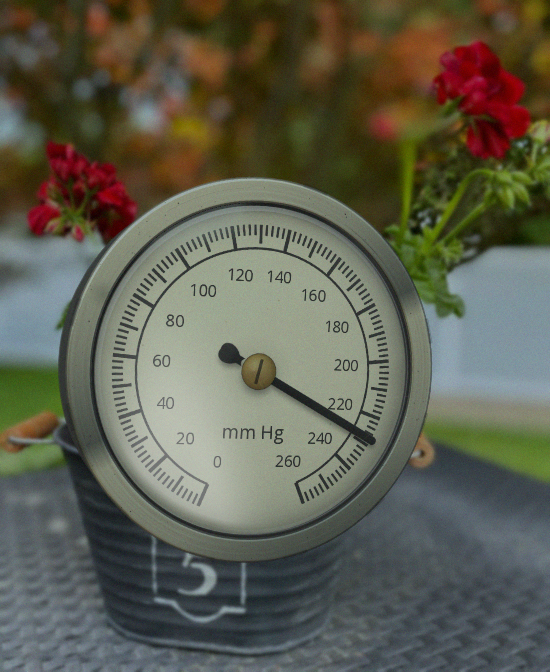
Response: 228
